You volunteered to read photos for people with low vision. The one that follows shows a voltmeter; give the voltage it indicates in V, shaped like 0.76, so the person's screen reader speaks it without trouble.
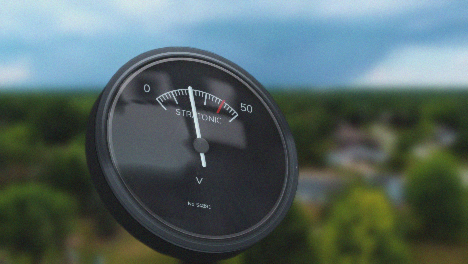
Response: 20
